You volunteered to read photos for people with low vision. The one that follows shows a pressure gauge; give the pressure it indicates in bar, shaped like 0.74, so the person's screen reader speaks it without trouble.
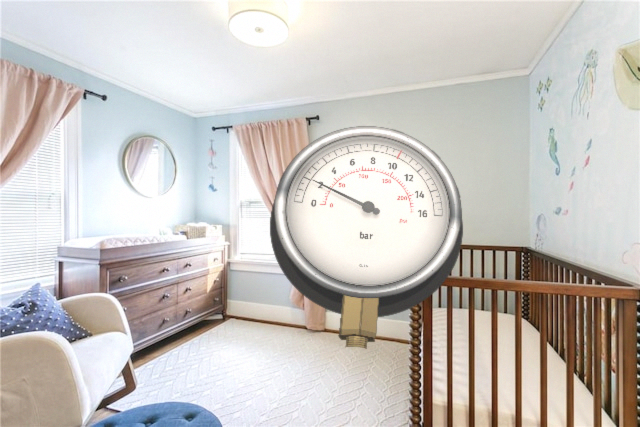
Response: 2
